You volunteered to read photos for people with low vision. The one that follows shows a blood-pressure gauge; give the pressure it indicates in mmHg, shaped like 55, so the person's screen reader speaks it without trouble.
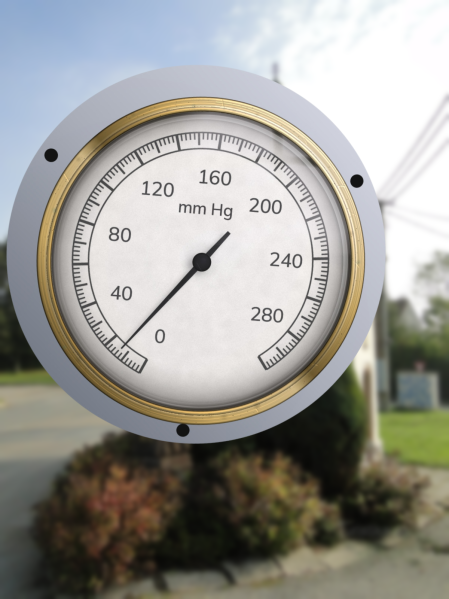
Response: 14
